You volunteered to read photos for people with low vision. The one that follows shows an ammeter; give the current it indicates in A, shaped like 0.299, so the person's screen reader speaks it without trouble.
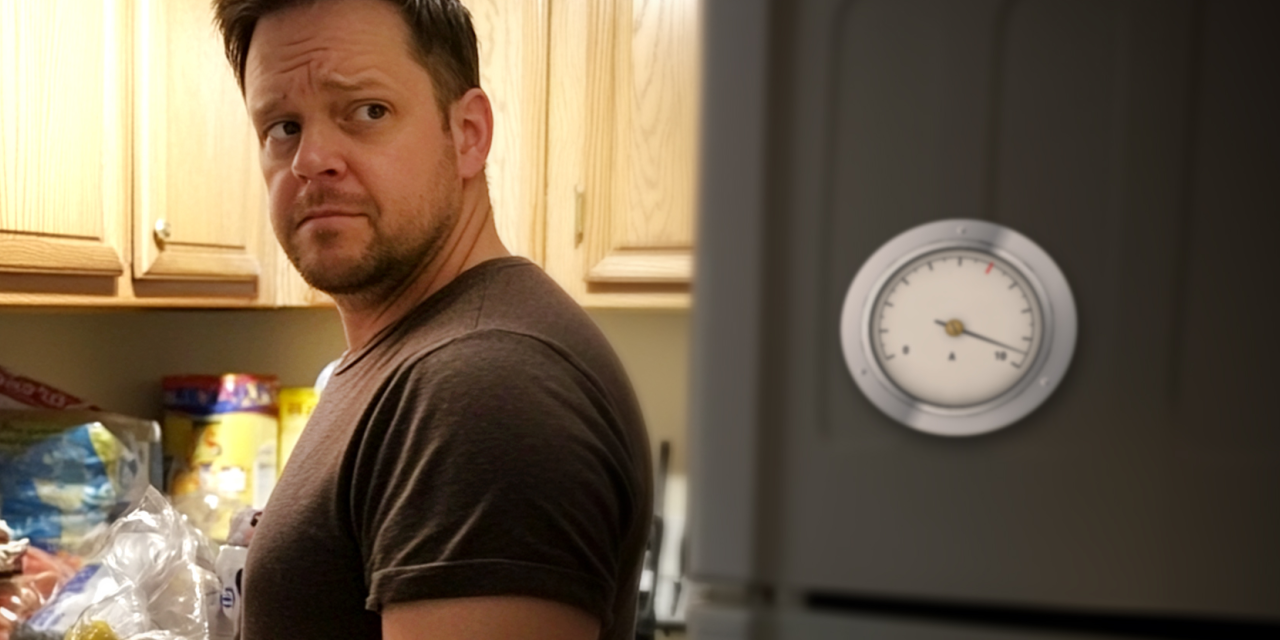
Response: 9.5
